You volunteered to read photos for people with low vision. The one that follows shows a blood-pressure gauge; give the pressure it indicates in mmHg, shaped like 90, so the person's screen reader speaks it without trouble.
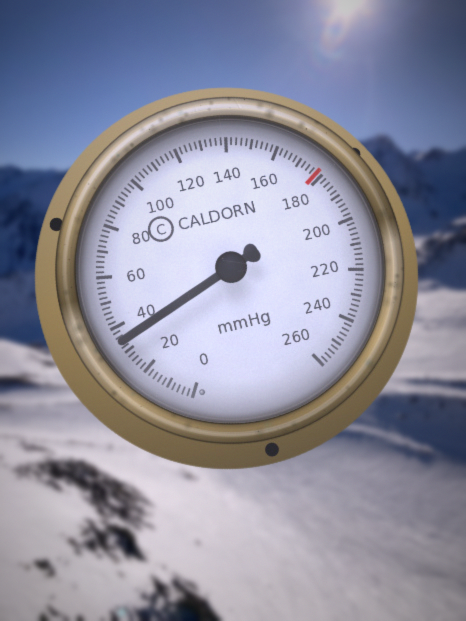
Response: 34
